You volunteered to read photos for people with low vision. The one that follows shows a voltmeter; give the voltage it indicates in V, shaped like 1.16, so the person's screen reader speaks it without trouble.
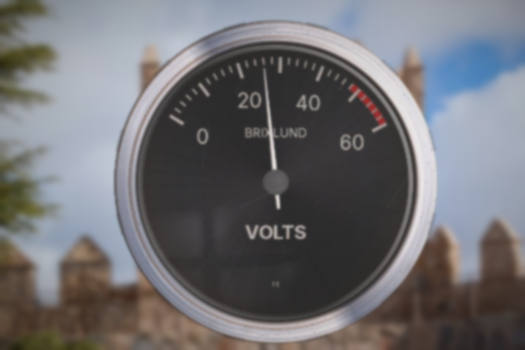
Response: 26
